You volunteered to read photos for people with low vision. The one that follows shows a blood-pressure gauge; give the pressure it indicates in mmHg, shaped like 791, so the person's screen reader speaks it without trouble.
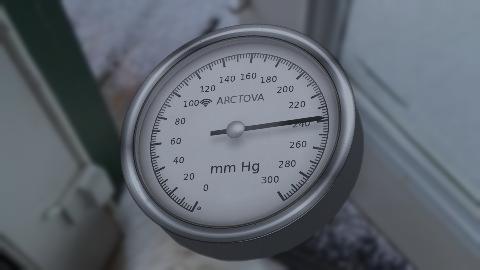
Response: 240
